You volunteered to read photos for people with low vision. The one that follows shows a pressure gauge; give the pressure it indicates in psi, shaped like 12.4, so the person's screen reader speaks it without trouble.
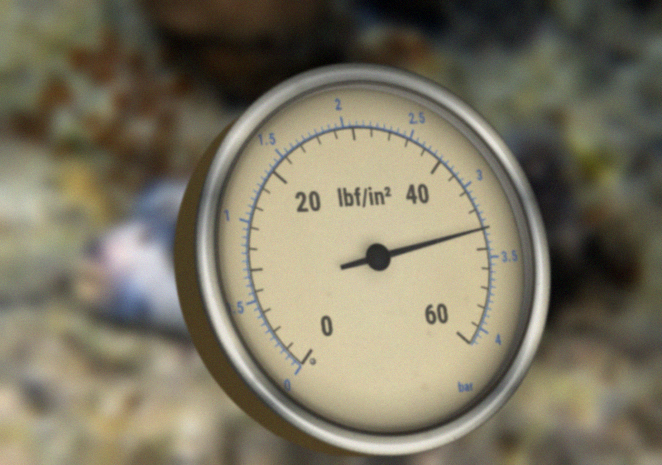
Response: 48
